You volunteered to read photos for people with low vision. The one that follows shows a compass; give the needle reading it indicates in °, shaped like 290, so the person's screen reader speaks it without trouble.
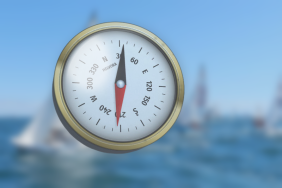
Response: 215
